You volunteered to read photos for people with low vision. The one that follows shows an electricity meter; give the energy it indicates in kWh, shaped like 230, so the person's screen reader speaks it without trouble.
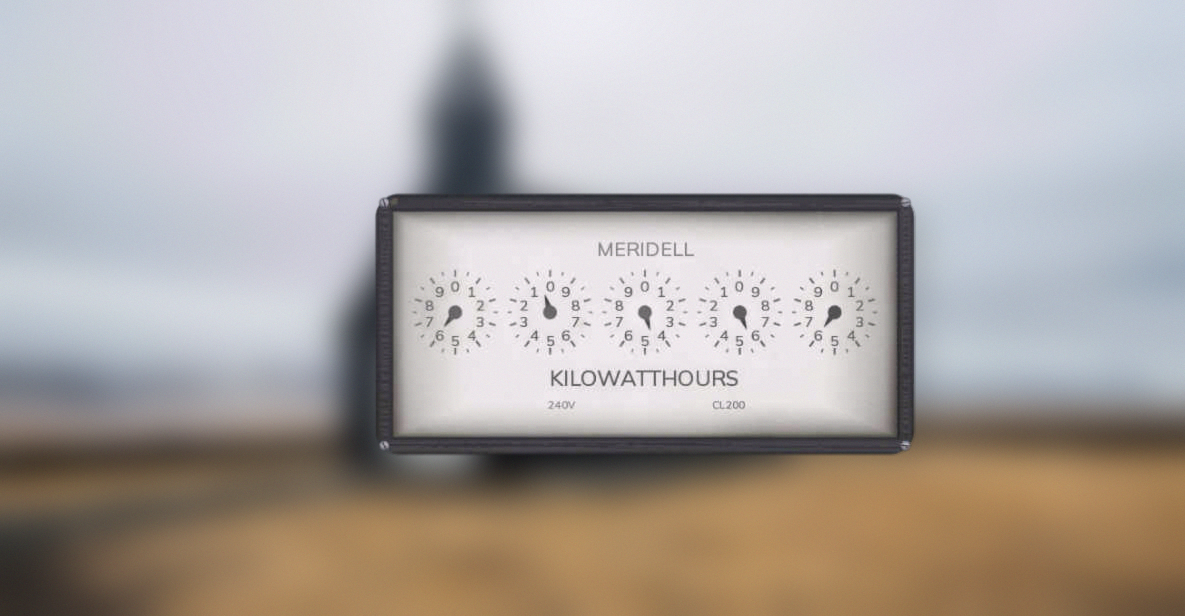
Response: 60456
